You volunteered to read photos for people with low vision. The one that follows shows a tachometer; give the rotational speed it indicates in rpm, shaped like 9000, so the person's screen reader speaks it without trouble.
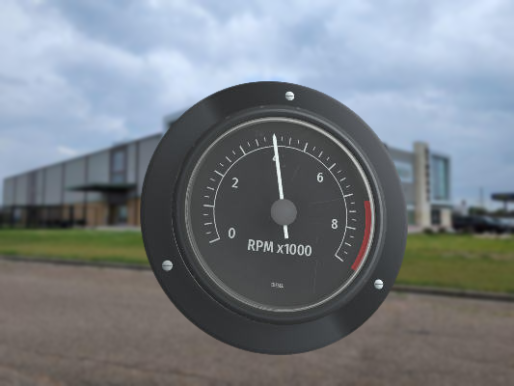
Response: 4000
